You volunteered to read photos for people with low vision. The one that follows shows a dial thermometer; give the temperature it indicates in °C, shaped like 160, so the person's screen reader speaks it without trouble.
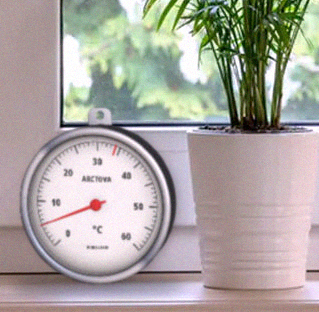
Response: 5
